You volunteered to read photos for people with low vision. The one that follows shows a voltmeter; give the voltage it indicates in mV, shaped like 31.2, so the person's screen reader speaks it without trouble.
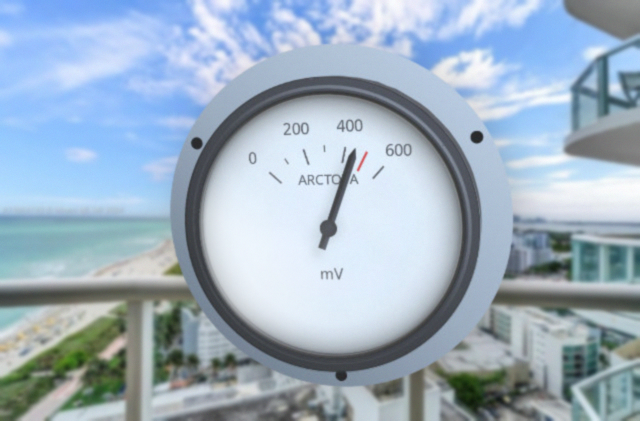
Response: 450
